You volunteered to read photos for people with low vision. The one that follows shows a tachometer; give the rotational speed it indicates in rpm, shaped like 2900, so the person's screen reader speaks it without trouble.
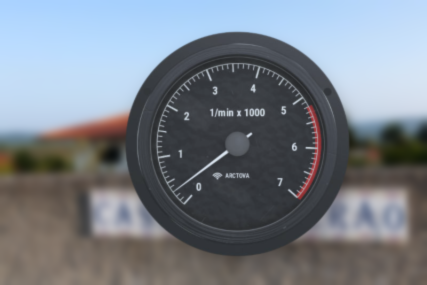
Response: 300
